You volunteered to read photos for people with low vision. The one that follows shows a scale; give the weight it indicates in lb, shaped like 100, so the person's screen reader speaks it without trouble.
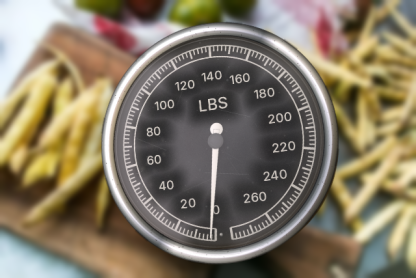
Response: 2
